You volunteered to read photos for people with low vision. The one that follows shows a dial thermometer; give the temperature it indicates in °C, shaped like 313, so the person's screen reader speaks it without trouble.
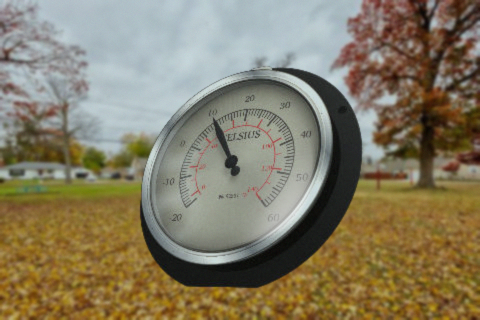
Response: 10
